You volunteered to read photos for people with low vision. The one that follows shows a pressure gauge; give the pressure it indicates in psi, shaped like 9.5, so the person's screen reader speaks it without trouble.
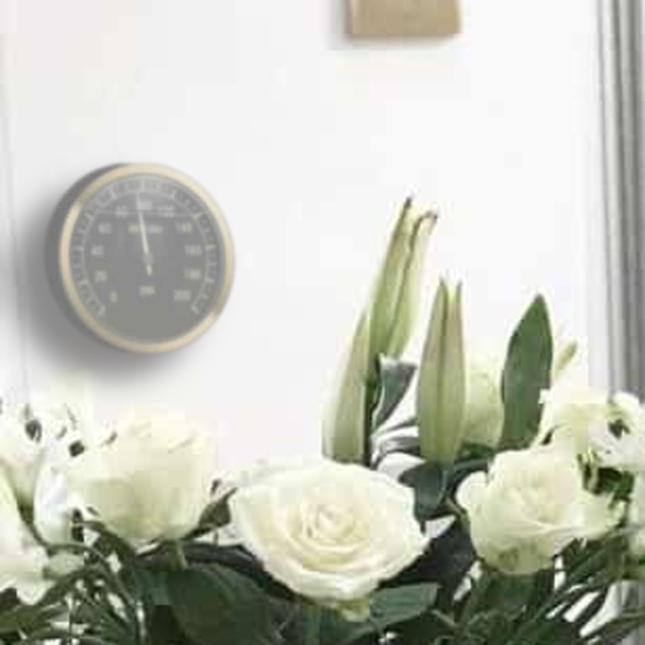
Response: 95
